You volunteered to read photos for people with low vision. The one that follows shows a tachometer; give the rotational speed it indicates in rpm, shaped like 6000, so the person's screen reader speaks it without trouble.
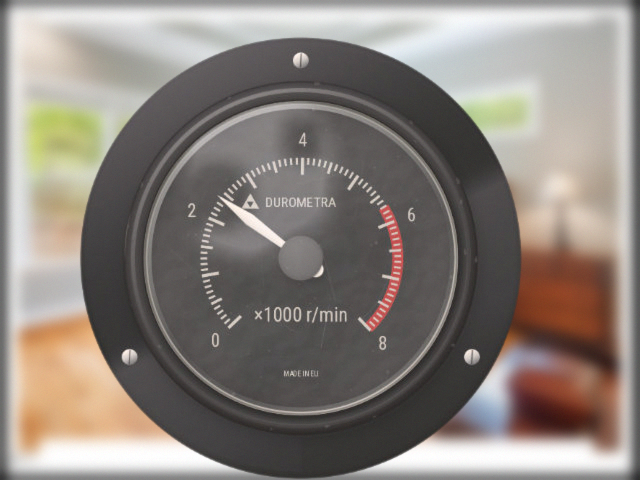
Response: 2400
